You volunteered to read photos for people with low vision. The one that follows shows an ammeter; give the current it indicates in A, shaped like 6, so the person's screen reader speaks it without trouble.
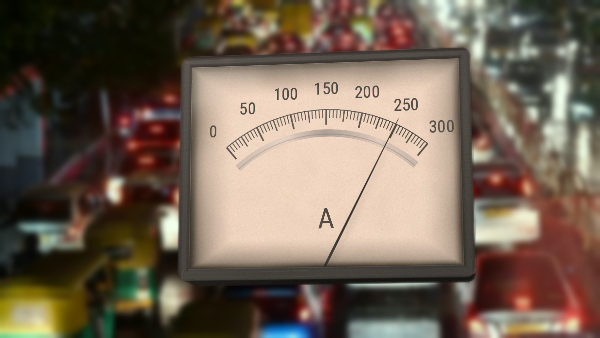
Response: 250
